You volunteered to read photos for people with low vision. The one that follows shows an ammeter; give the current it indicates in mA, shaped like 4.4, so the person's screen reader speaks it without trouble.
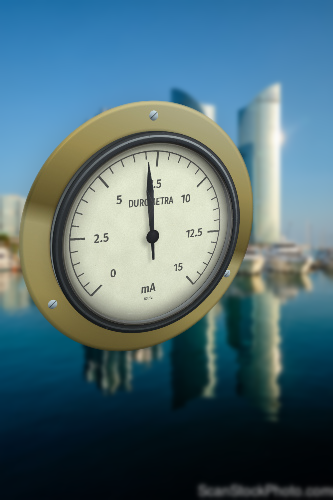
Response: 7
